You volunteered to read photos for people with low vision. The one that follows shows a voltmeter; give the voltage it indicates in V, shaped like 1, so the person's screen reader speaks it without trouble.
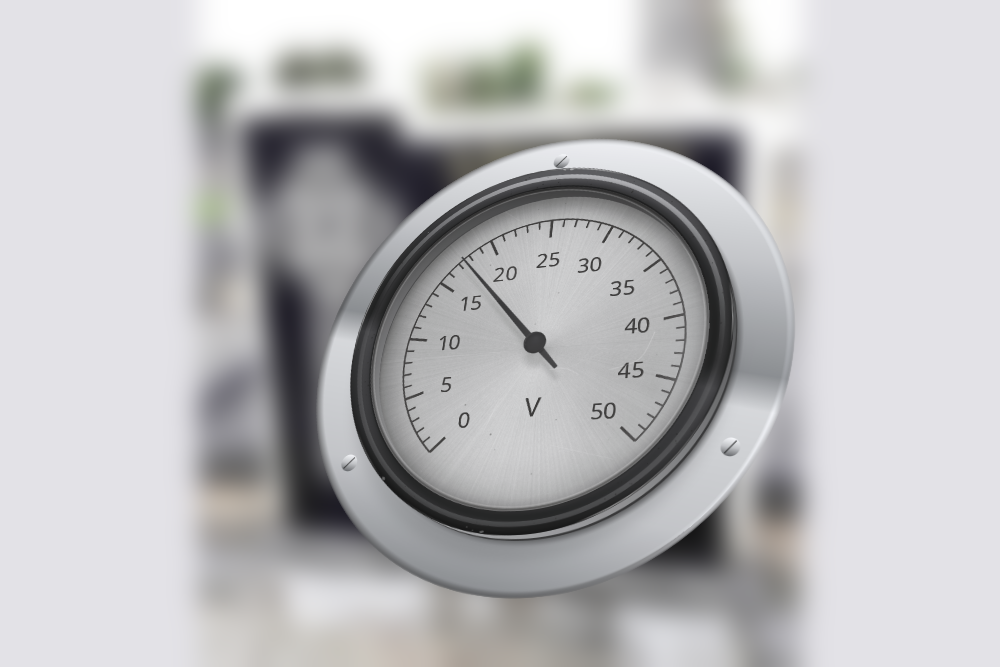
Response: 17.5
